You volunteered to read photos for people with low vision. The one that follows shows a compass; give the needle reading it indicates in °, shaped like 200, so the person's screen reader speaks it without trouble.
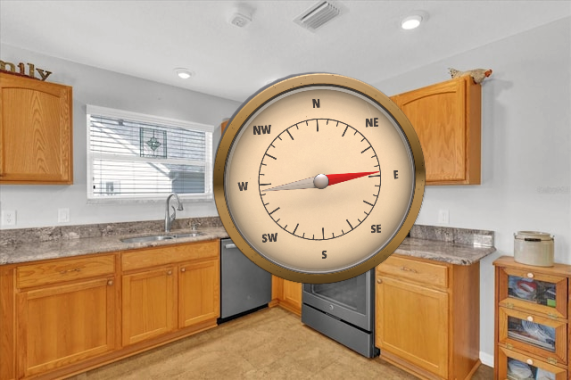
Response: 85
